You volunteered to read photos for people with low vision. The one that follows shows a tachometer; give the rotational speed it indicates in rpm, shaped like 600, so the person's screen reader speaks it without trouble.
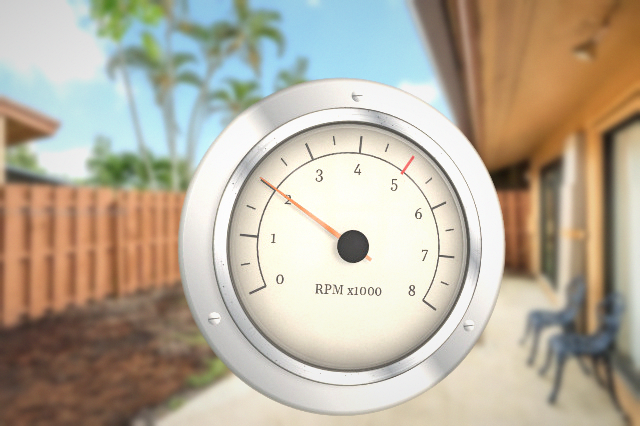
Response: 2000
